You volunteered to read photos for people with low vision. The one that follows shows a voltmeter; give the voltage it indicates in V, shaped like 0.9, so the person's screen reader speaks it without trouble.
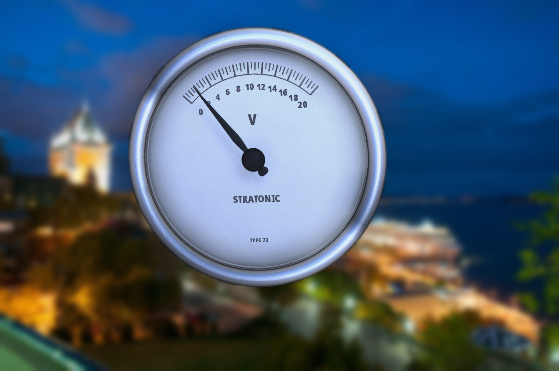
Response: 2
